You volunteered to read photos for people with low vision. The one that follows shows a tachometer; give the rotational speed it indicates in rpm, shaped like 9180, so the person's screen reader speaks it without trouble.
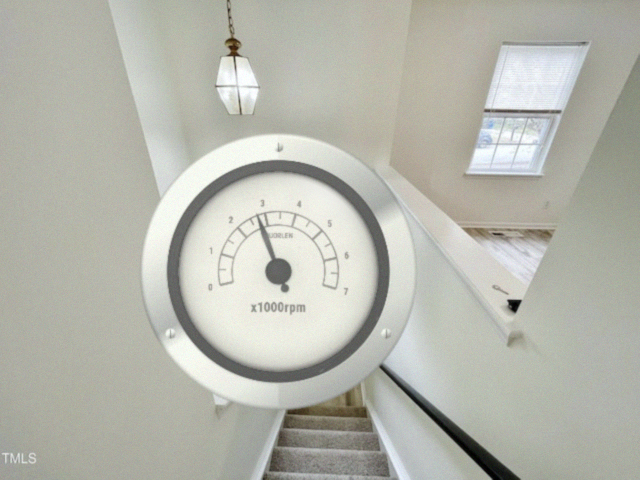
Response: 2750
